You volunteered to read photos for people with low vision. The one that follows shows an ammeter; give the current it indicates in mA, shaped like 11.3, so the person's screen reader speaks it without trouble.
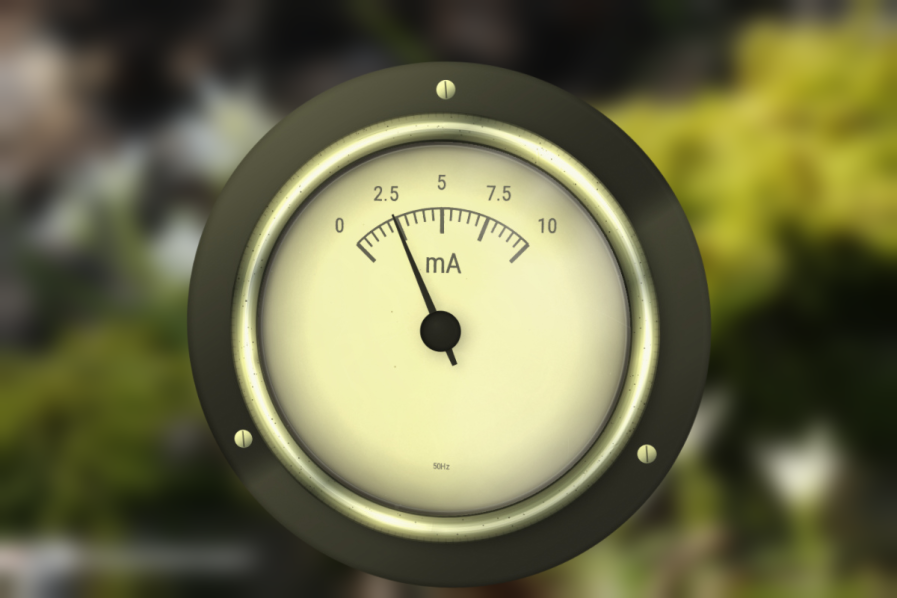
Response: 2.5
